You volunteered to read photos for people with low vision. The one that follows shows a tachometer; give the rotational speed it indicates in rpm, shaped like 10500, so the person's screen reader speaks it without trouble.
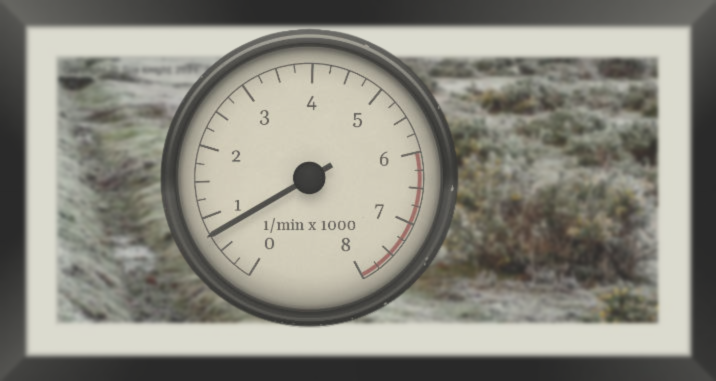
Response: 750
